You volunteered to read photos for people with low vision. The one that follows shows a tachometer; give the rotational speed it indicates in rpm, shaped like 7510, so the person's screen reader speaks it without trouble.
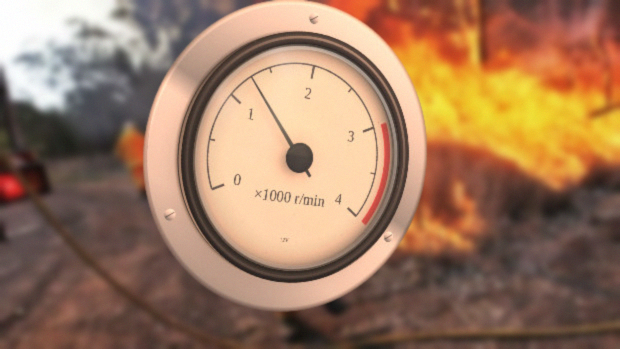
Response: 1250
